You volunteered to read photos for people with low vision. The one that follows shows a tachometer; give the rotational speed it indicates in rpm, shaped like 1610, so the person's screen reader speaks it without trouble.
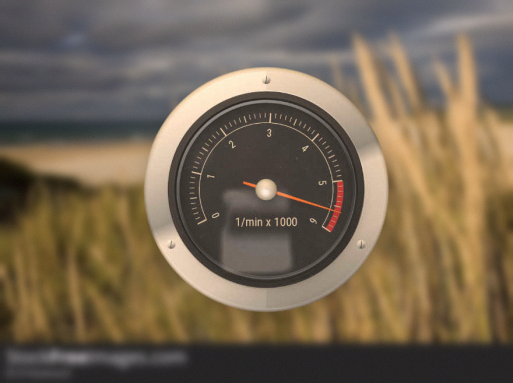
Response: 5600
